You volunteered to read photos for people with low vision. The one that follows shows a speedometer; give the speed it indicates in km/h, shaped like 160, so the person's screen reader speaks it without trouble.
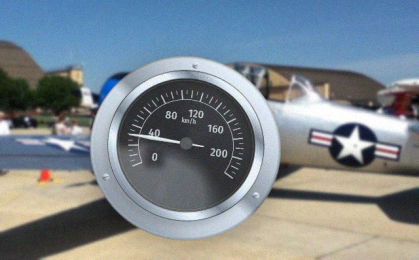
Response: 30
